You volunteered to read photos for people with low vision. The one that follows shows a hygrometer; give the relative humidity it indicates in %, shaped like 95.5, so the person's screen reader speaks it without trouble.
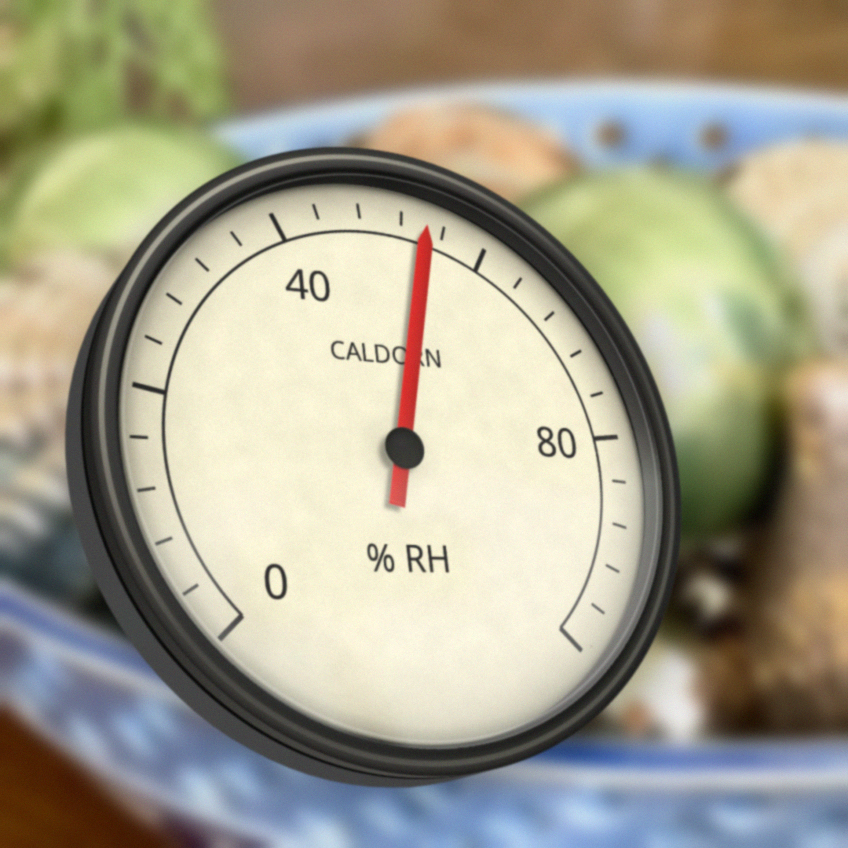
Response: 54
